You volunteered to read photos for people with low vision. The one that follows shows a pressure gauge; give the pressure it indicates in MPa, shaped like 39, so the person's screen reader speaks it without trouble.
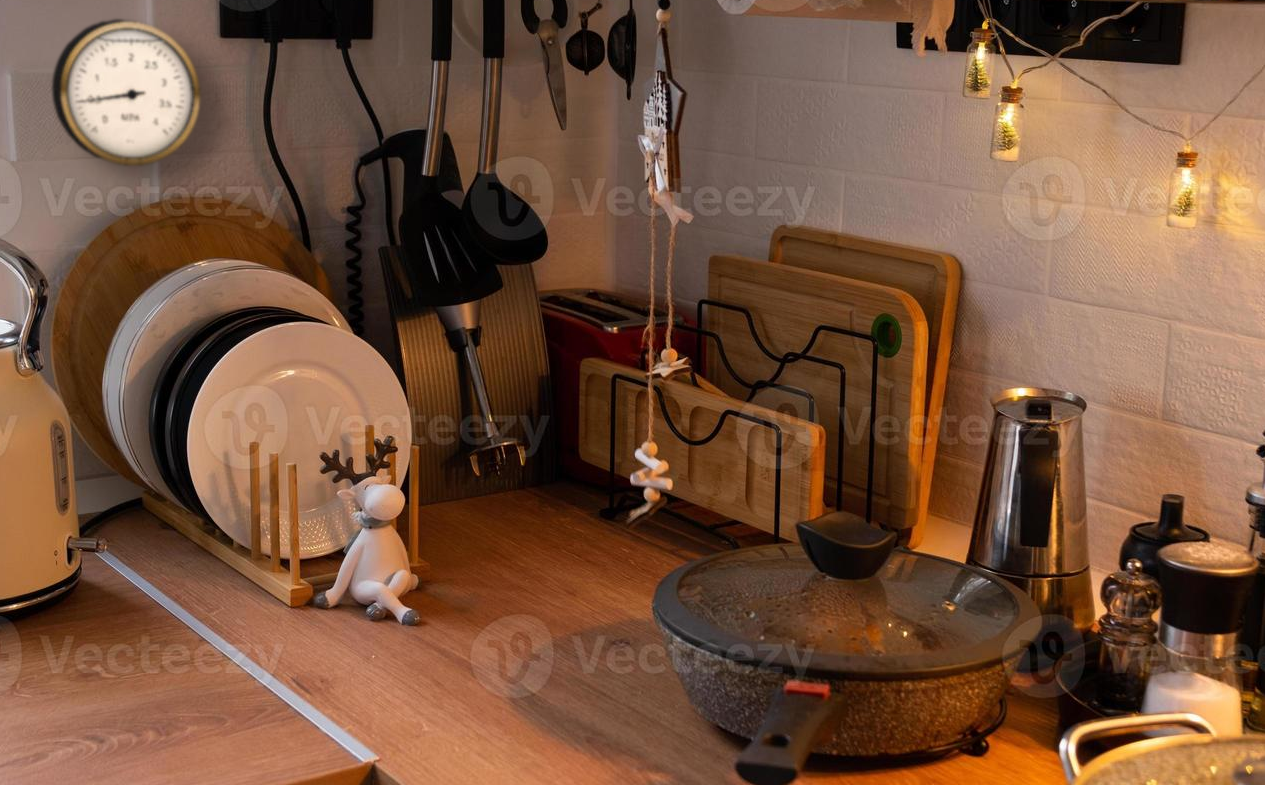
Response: 0.5
